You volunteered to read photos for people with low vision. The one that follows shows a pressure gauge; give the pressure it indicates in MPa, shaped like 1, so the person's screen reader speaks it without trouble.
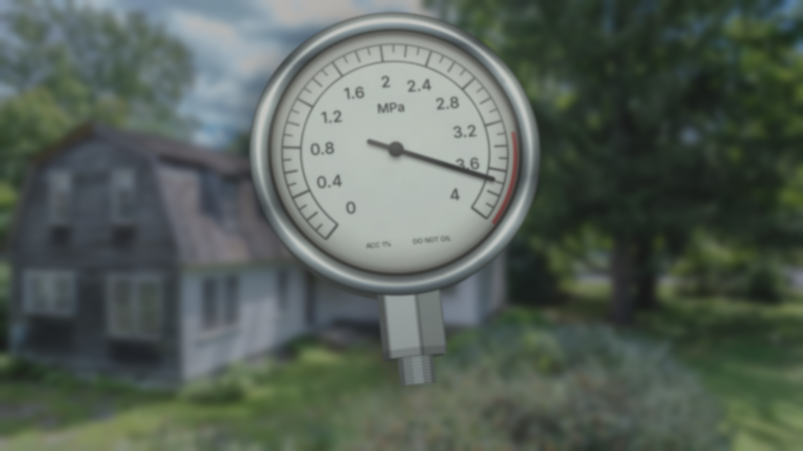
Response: 3.7
